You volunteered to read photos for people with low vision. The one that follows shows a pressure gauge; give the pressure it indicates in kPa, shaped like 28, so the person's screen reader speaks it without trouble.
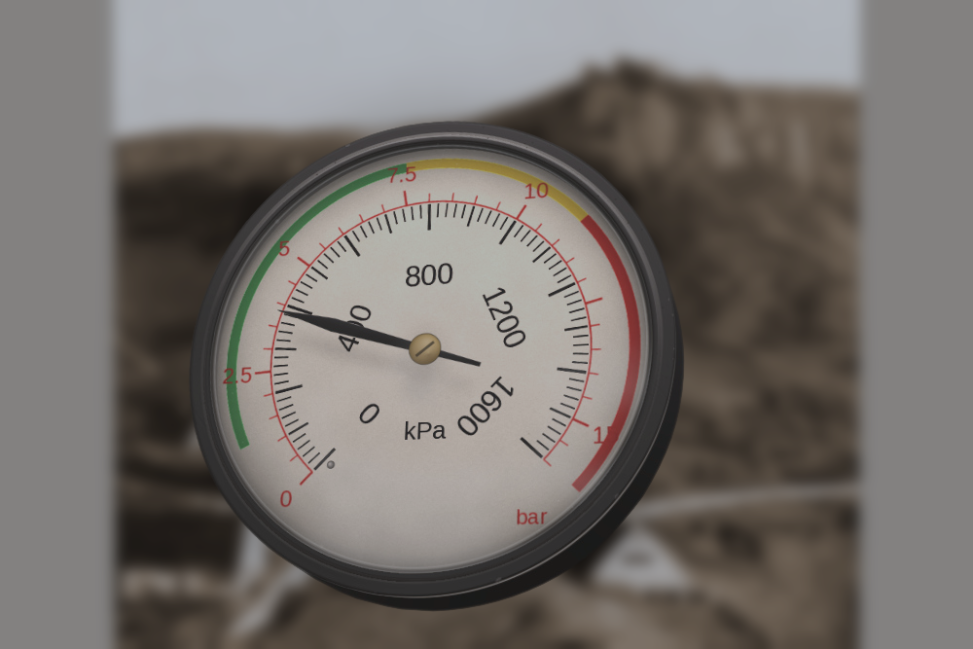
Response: 380
